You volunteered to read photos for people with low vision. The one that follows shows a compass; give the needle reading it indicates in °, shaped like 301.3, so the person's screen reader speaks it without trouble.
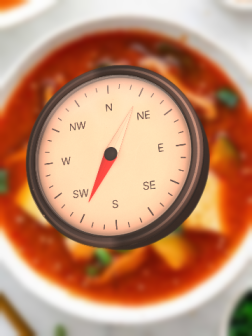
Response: 210
